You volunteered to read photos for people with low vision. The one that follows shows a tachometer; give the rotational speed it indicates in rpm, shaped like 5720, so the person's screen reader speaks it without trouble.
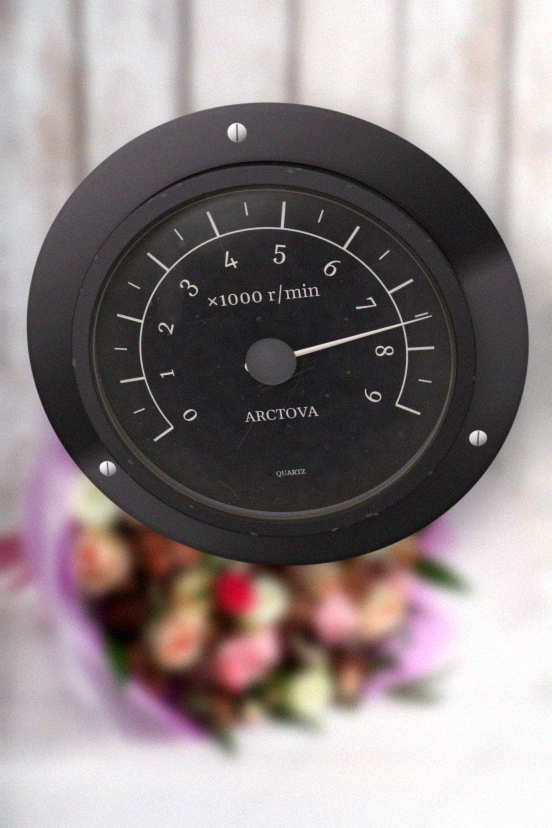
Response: 7500
